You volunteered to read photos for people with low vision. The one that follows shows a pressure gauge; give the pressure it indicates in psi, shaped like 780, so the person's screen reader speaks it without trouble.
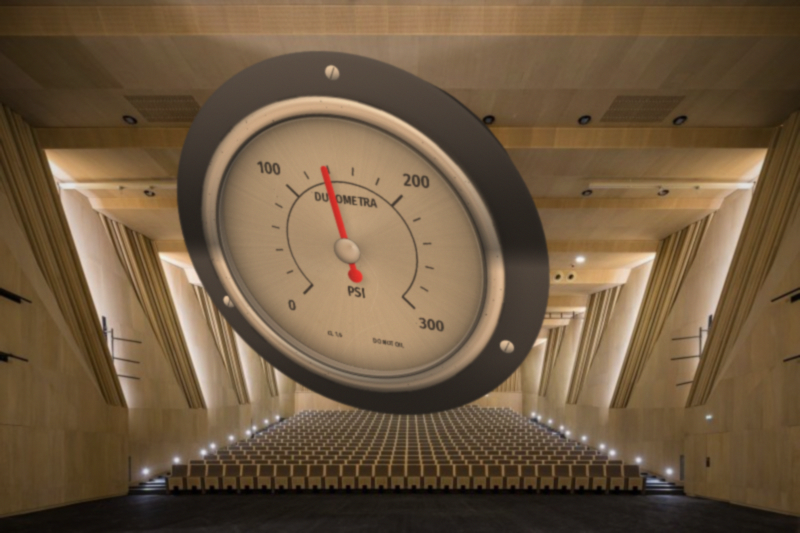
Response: 140
